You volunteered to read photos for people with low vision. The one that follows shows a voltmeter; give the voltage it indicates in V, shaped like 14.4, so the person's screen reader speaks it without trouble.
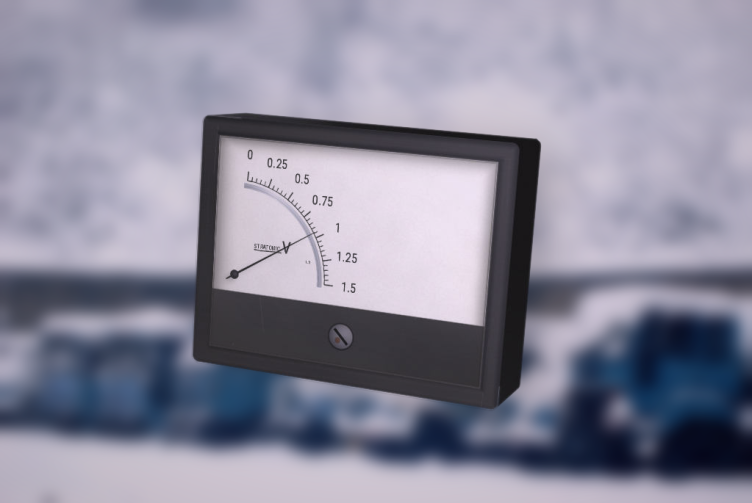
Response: 0.95
